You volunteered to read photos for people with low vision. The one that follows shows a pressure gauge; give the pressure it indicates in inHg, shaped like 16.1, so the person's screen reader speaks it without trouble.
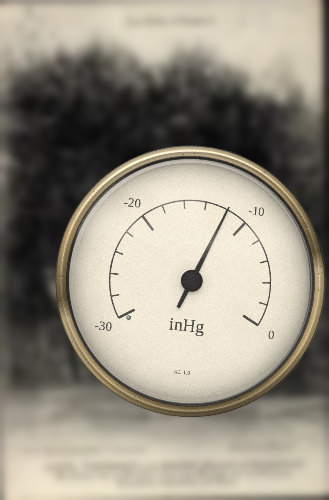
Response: -12
